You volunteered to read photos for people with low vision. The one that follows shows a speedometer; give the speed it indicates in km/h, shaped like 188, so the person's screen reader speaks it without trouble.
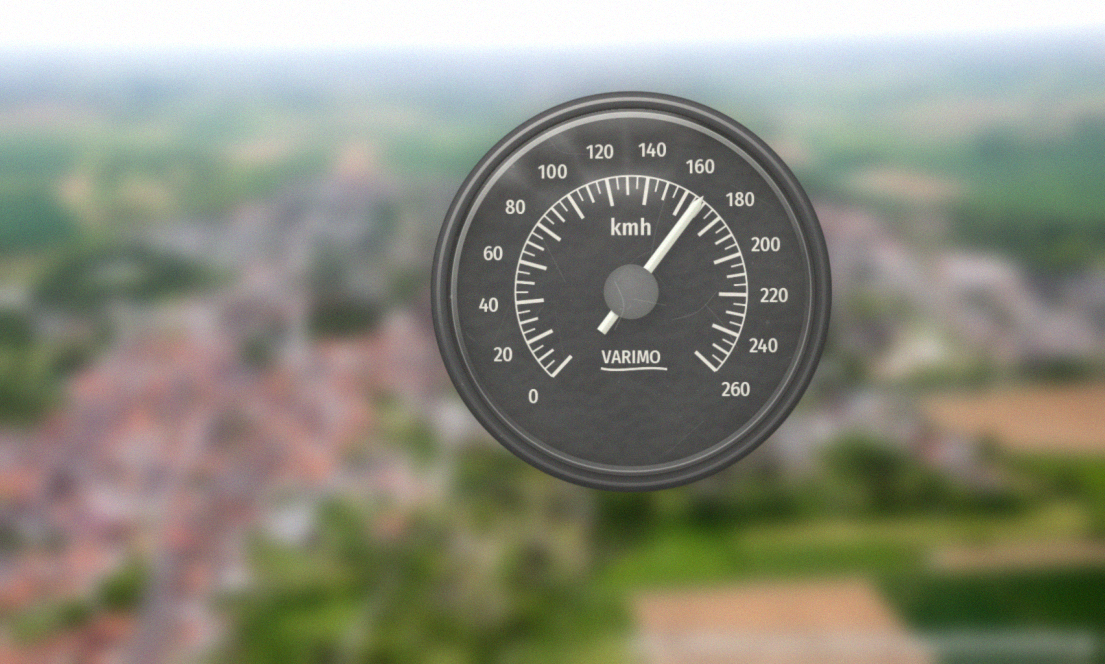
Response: 167.5
